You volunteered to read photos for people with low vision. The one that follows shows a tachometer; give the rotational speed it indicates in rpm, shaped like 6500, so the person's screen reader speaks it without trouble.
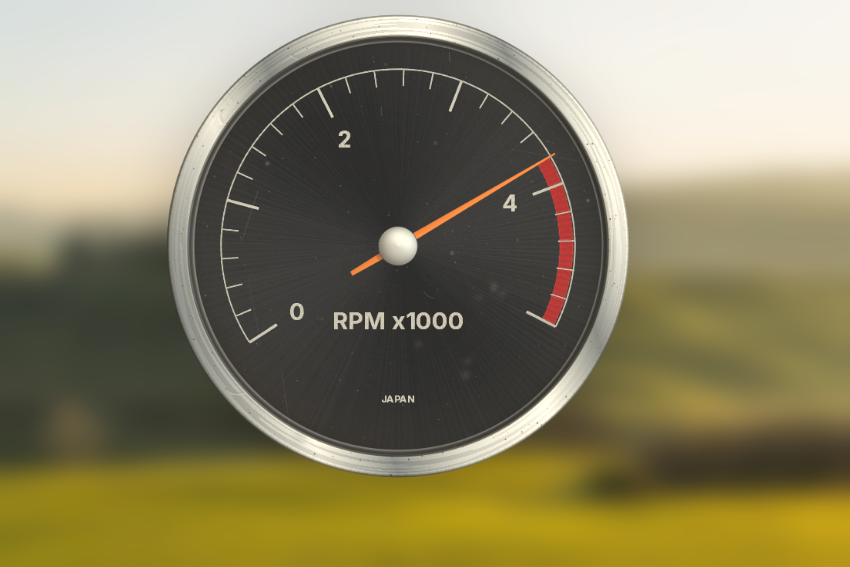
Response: 3800
